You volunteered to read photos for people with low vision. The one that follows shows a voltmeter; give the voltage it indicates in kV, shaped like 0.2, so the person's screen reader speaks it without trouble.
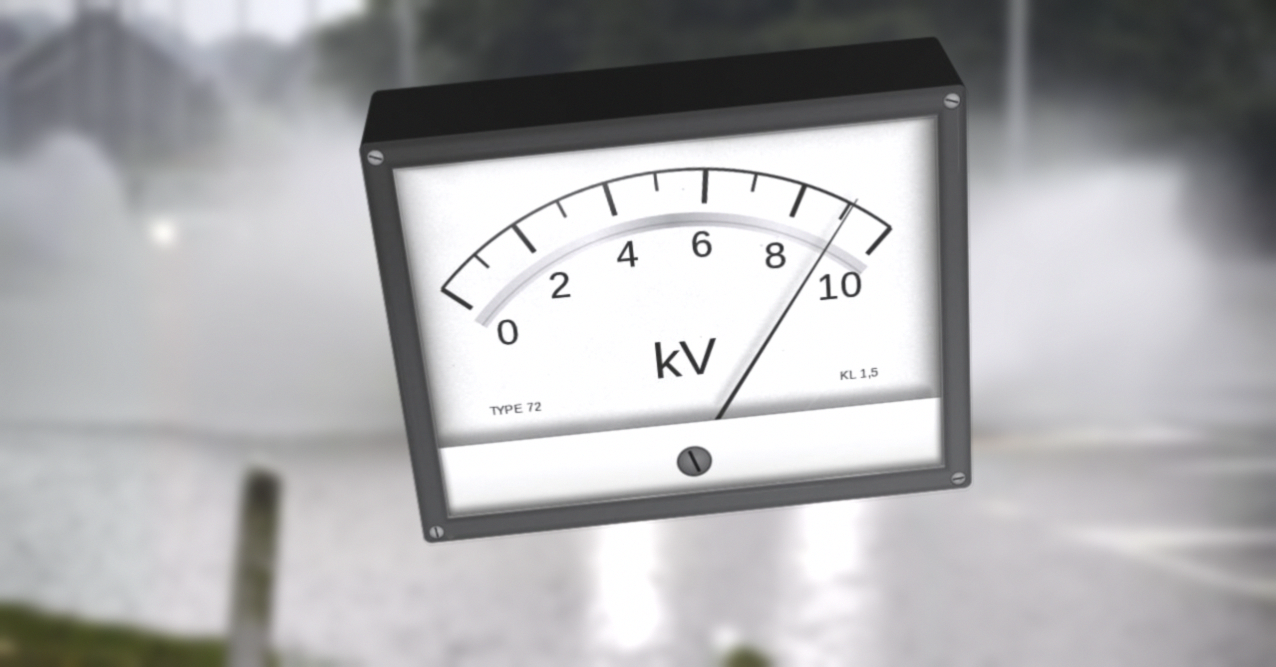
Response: 9
